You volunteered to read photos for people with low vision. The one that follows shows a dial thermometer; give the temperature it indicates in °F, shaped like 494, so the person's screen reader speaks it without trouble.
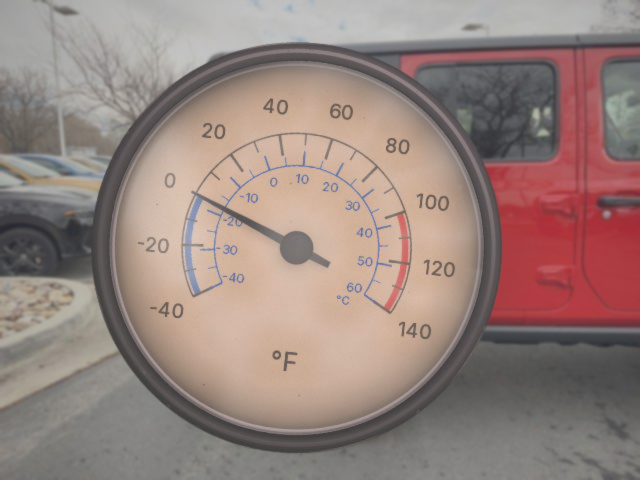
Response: 0
